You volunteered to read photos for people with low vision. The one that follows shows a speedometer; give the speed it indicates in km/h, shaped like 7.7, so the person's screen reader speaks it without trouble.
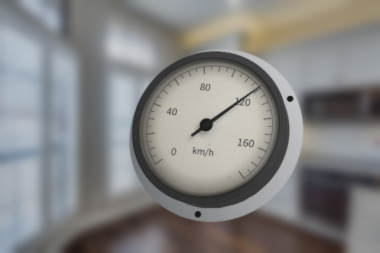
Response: 120
